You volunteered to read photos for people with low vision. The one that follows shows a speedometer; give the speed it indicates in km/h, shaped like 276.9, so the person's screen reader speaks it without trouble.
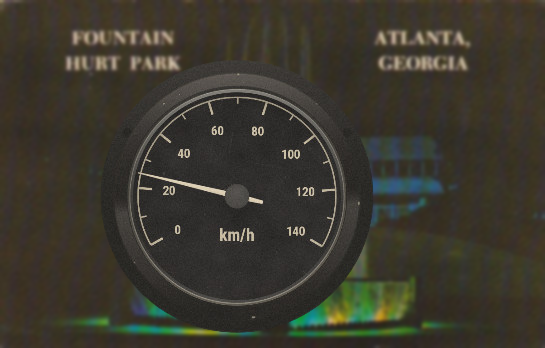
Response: 25
